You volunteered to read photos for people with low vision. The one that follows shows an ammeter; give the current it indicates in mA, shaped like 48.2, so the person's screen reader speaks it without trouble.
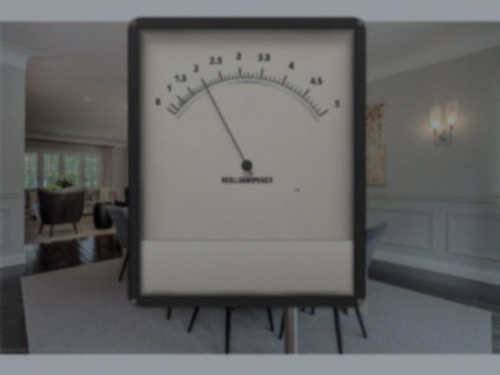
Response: 2
